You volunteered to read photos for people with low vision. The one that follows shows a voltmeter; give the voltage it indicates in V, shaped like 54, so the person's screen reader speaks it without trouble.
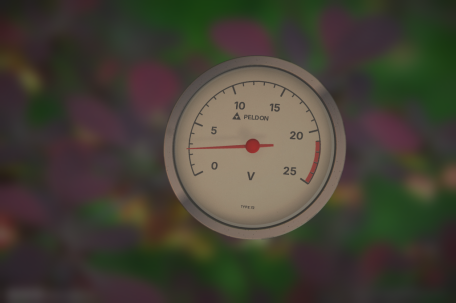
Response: 2.5
